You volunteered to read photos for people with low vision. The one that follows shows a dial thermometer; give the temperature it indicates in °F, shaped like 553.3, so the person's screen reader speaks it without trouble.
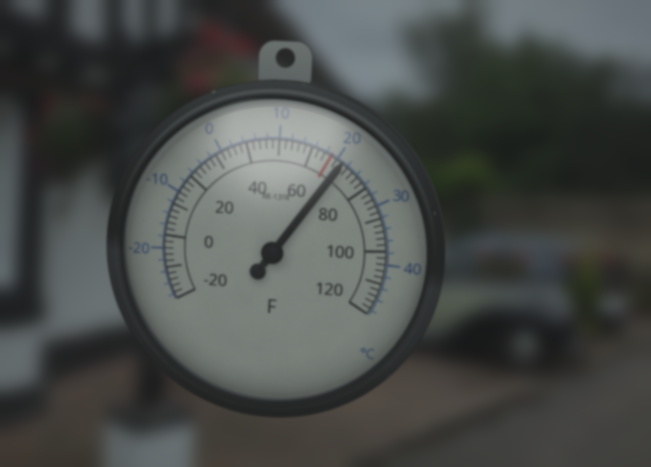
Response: 70
